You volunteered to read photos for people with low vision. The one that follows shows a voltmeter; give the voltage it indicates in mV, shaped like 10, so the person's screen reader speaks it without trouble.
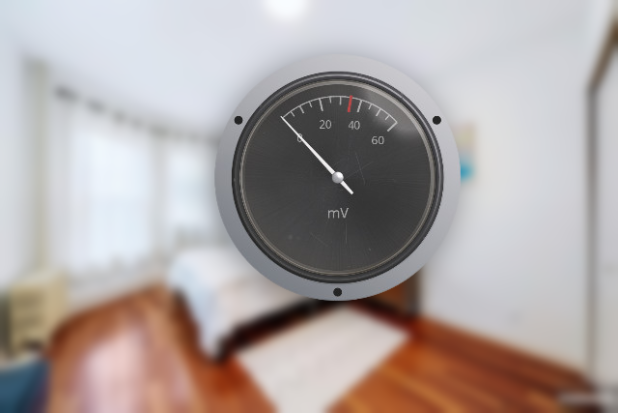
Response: 0
